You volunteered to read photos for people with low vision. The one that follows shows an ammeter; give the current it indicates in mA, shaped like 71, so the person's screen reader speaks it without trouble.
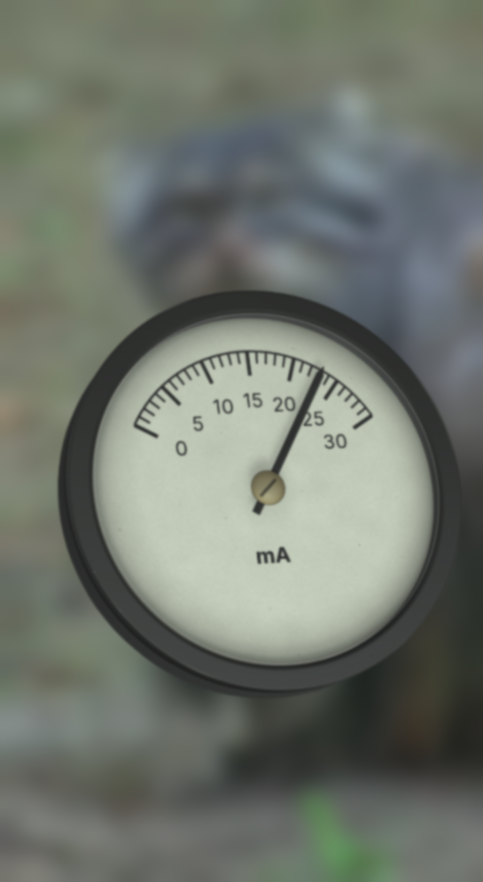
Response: 23
